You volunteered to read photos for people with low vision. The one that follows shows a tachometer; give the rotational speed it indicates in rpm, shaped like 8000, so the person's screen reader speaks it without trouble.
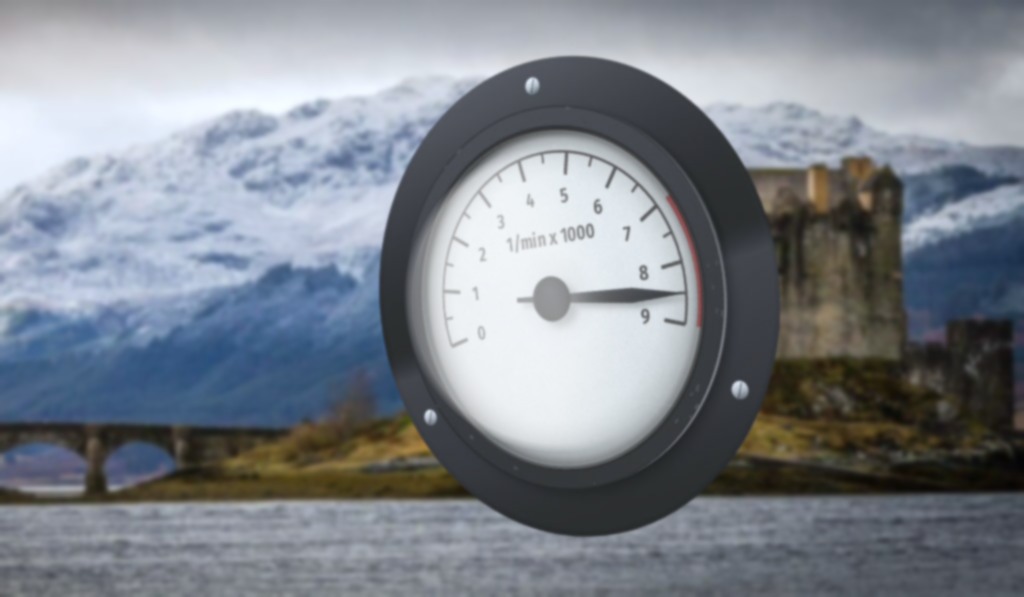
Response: 8500
